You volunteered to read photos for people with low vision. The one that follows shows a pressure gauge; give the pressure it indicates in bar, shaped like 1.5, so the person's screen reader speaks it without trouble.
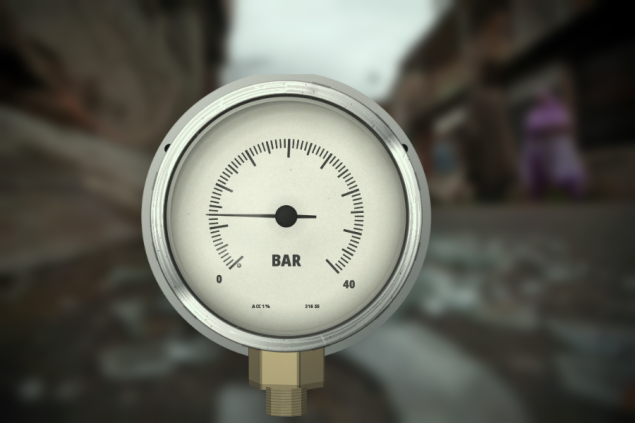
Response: 6.5
